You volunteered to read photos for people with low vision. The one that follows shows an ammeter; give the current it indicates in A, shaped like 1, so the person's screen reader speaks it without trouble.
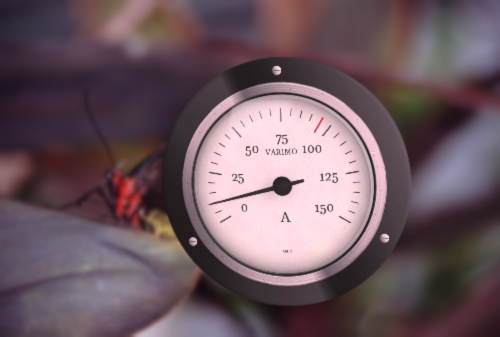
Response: 10
